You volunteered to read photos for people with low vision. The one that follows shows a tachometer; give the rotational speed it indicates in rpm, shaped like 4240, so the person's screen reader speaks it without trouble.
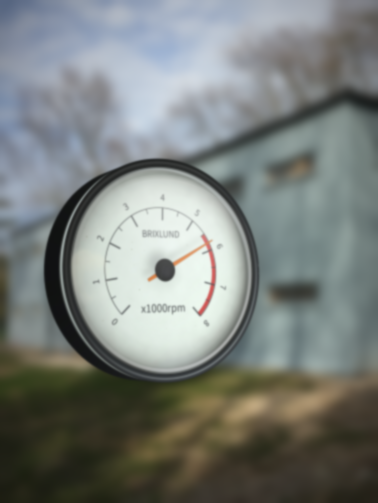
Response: 5750
